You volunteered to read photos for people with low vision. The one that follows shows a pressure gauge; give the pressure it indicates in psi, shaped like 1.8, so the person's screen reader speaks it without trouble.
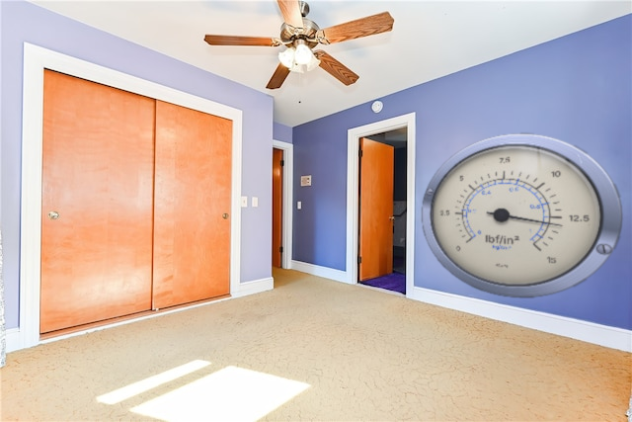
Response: 13
